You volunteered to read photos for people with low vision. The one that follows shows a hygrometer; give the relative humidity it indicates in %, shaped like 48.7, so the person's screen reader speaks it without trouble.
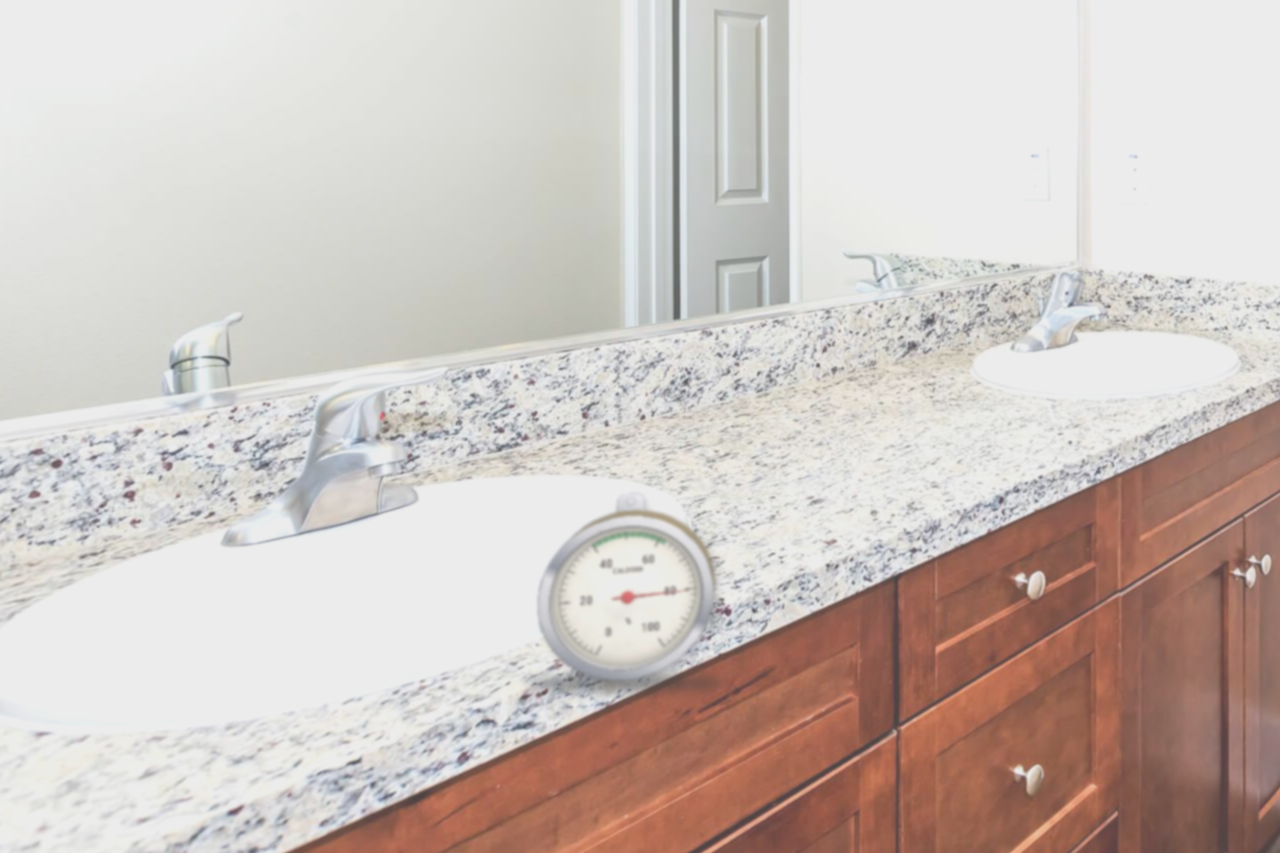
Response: 80
